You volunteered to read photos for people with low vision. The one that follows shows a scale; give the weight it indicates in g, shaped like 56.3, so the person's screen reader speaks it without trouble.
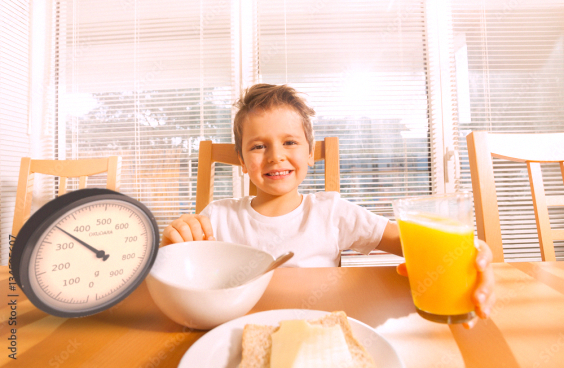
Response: 350
